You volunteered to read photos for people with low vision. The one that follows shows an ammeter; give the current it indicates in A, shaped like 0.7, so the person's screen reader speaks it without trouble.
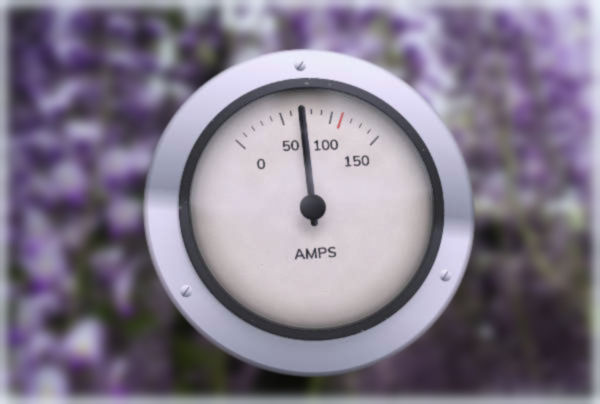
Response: 70
